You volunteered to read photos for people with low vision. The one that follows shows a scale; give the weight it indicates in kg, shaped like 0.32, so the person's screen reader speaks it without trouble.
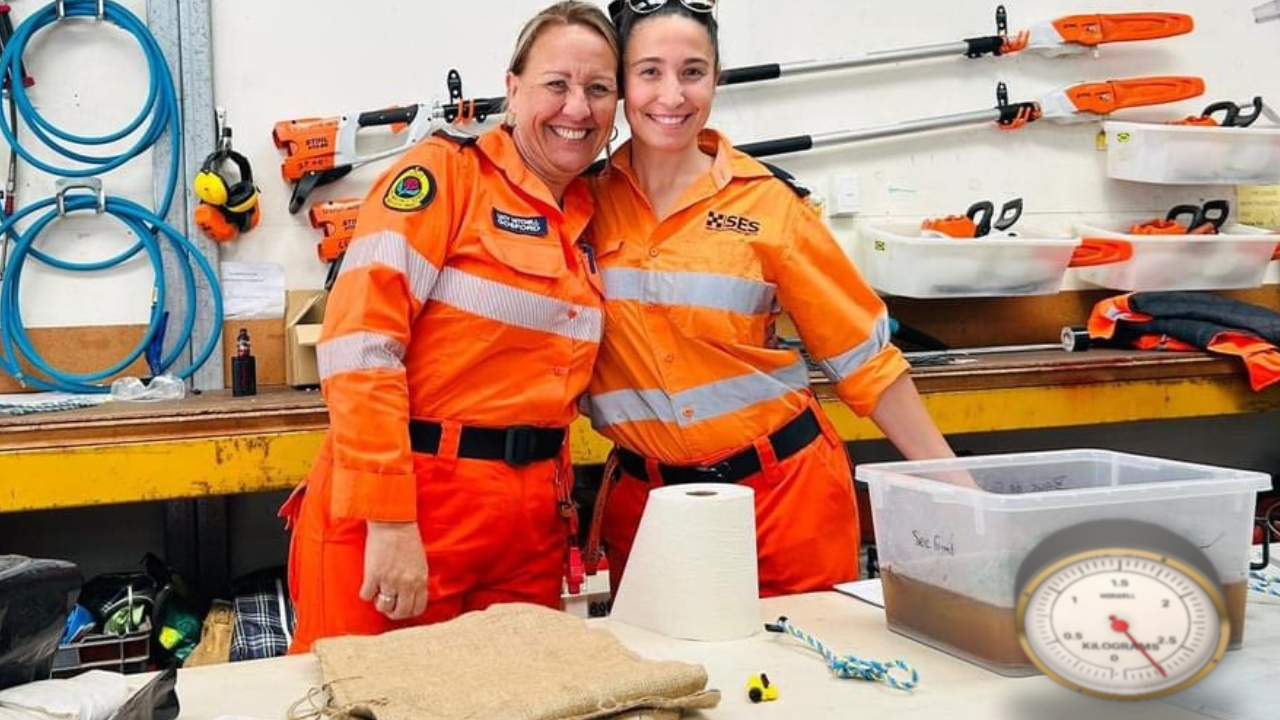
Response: 2.75
